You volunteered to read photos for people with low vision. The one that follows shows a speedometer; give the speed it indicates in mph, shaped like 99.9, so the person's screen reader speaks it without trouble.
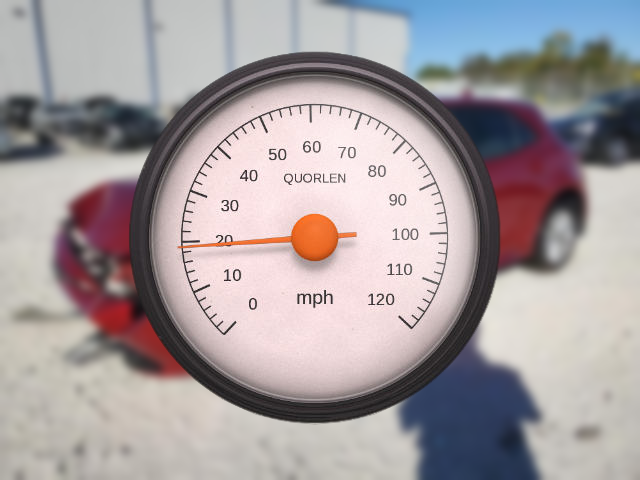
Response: 19
